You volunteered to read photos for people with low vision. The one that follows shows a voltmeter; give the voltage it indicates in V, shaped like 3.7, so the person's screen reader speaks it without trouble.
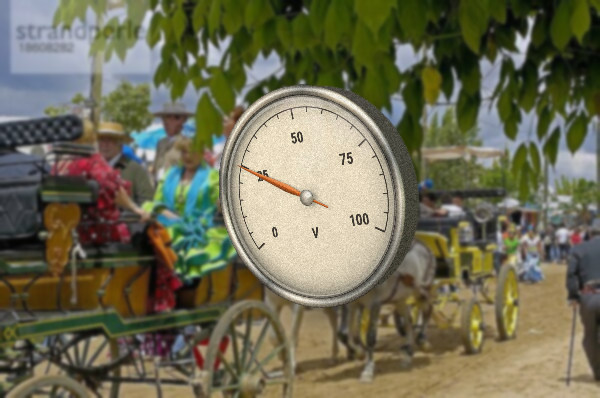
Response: 25
